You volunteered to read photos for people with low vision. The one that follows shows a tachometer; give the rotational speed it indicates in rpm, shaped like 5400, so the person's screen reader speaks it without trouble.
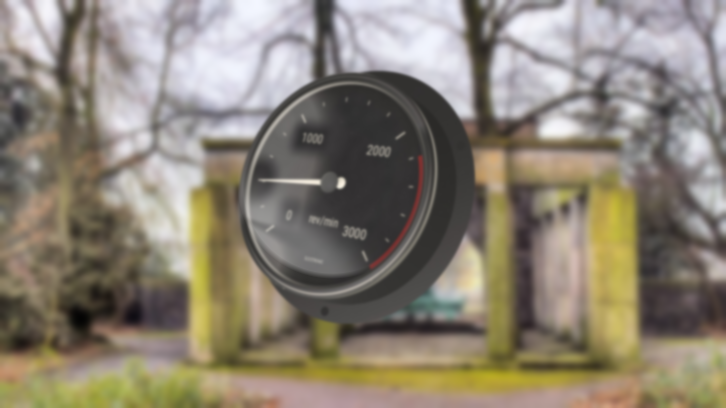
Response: 400
